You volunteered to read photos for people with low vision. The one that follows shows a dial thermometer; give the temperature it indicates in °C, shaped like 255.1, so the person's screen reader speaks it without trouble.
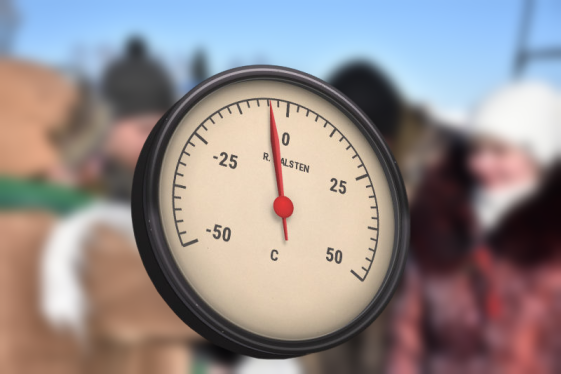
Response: -5
